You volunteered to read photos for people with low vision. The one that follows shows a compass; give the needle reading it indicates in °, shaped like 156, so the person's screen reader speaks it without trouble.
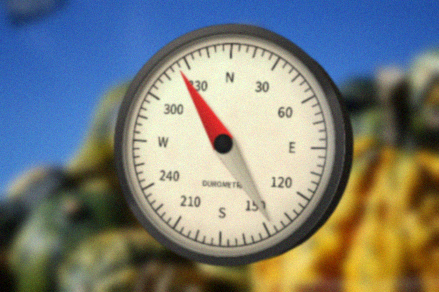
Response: 325
